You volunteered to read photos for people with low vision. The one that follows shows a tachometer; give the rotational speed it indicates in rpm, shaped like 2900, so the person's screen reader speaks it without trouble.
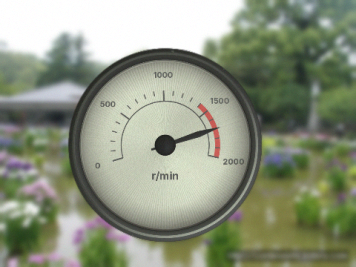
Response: 1700
